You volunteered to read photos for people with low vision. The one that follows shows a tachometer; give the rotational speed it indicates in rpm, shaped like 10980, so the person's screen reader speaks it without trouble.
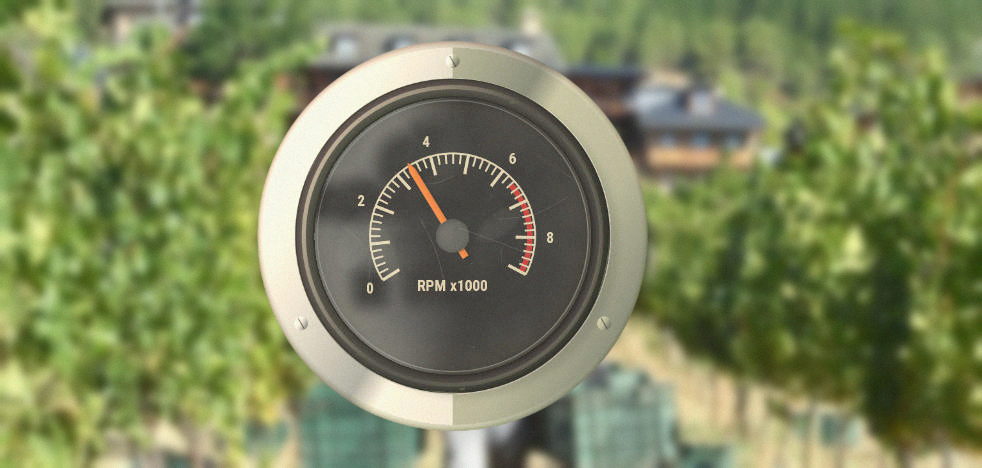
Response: 3400
